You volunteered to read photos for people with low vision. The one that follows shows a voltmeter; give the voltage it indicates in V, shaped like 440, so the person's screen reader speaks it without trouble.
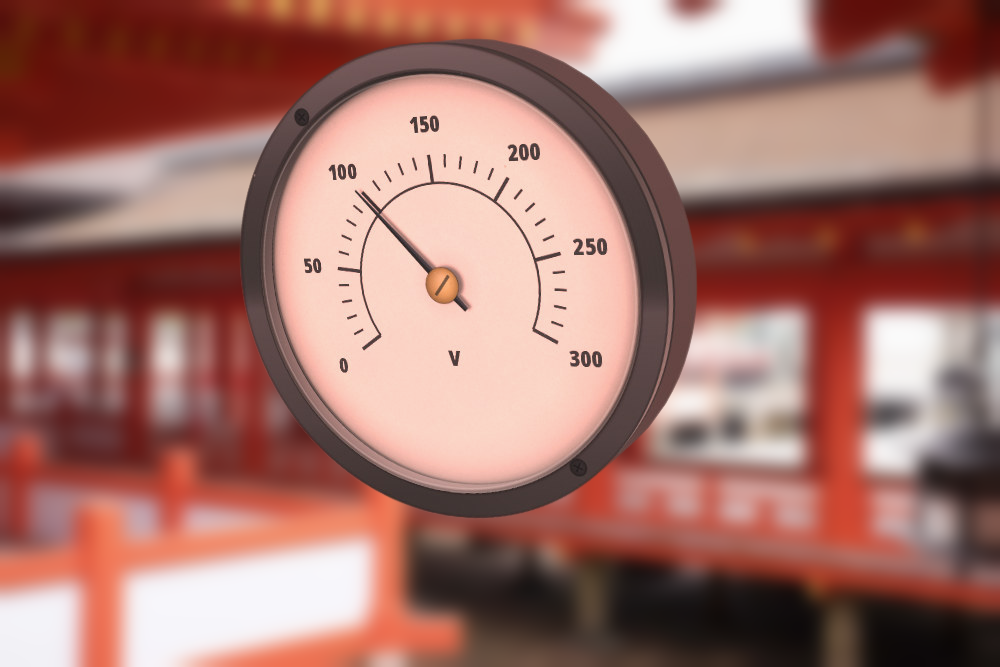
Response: 100
